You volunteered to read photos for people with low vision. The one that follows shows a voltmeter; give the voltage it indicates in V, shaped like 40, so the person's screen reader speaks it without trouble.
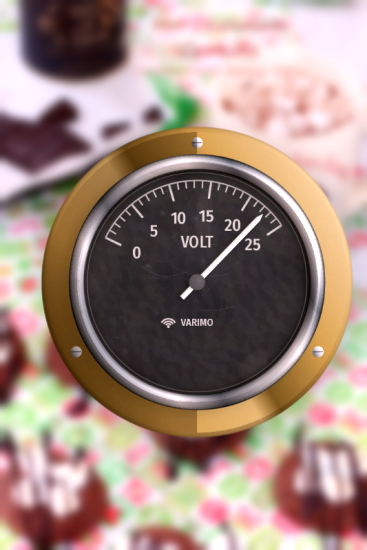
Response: 22.5
